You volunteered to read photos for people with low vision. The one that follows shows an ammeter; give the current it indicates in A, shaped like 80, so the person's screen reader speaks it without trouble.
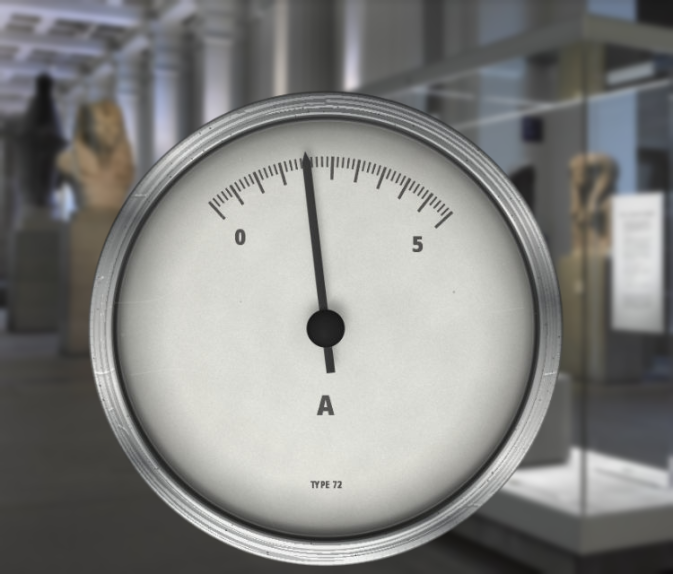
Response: 2
